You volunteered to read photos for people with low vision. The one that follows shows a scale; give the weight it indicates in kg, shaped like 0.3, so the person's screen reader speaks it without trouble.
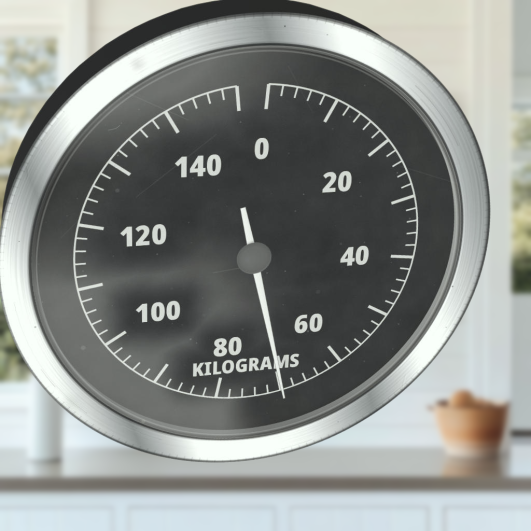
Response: 70
